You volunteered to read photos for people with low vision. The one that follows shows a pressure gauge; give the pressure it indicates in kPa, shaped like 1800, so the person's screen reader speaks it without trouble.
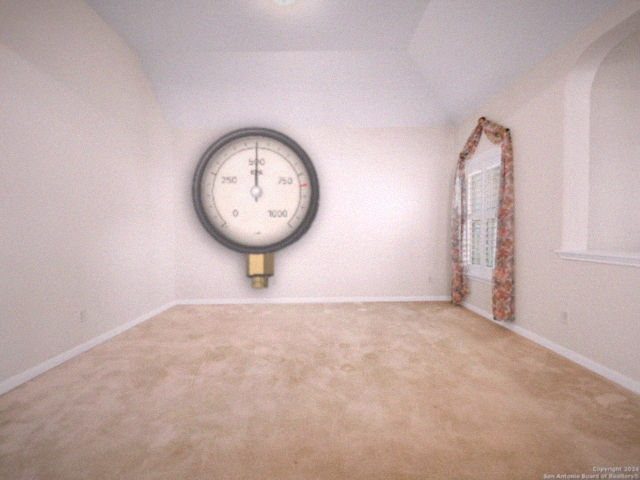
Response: 500
